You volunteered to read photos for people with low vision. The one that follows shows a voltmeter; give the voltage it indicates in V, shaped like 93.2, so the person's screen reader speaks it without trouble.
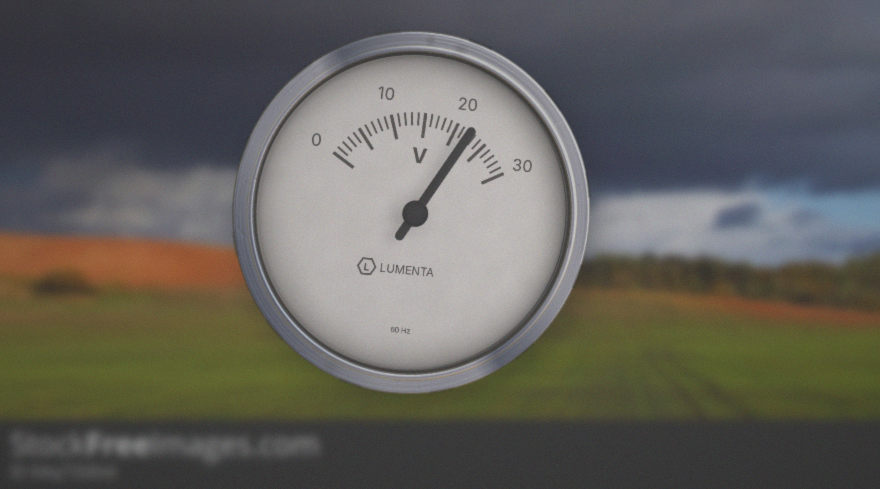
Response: 22
